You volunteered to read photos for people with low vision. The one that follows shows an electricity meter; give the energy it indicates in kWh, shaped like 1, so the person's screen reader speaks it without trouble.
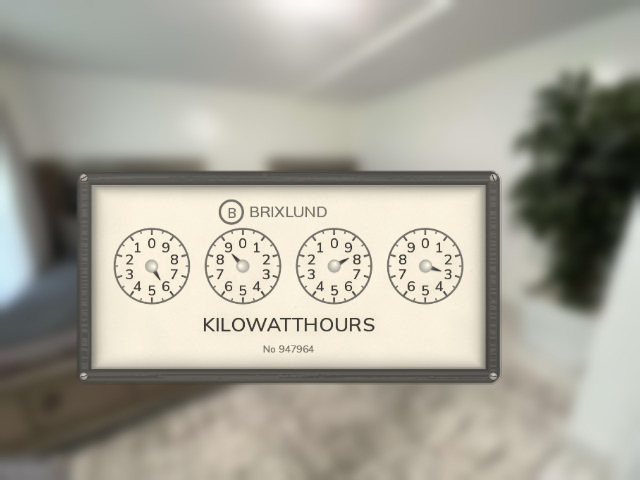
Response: 5883
